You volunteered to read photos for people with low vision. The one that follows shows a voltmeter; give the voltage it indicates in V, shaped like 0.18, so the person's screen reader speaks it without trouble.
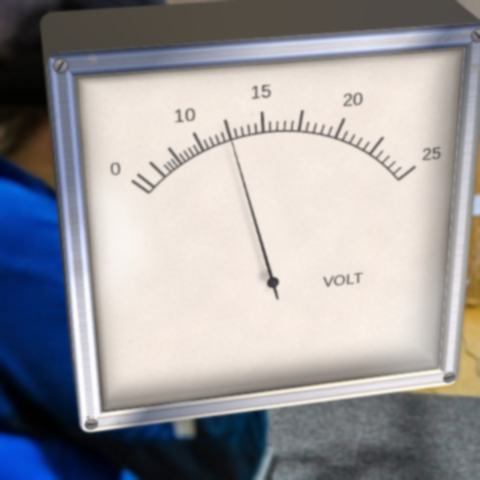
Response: 12.5
